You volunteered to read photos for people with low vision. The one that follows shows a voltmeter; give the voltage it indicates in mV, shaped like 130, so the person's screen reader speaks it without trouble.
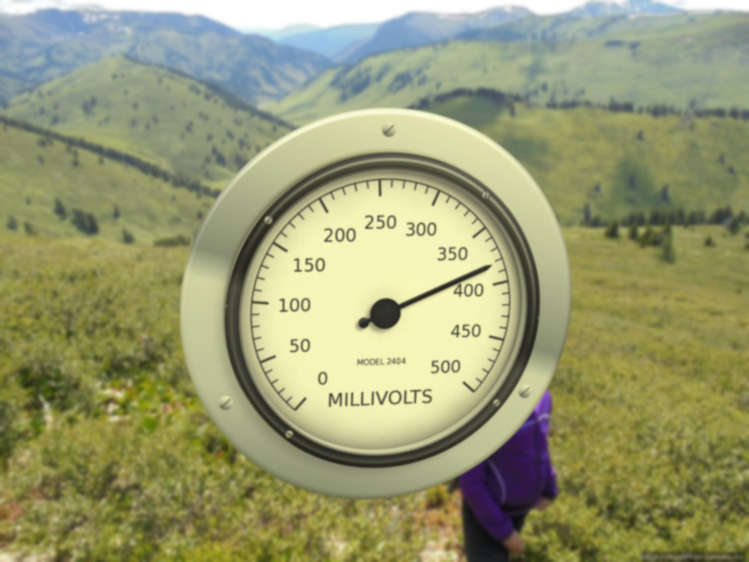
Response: 380
